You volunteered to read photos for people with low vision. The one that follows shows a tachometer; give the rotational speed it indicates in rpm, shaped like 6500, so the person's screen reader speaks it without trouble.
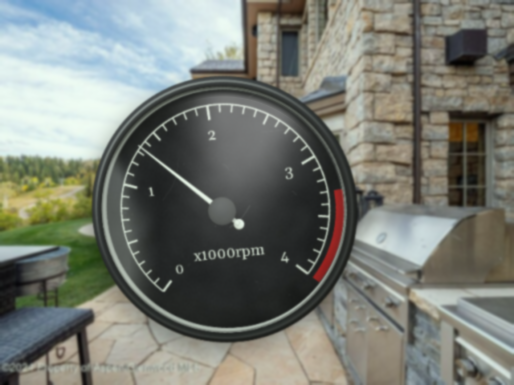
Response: 1350
